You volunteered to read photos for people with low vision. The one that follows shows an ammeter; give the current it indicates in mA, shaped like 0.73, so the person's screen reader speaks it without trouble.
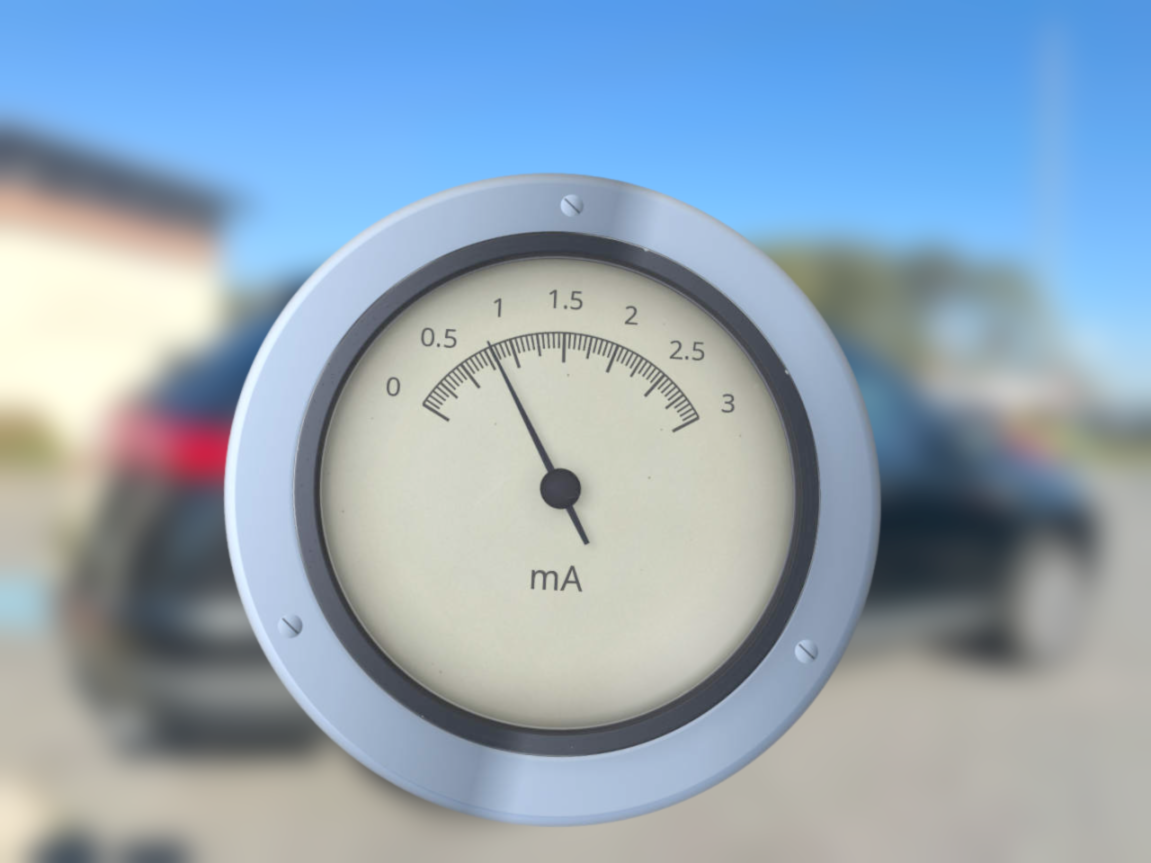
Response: 0.8
